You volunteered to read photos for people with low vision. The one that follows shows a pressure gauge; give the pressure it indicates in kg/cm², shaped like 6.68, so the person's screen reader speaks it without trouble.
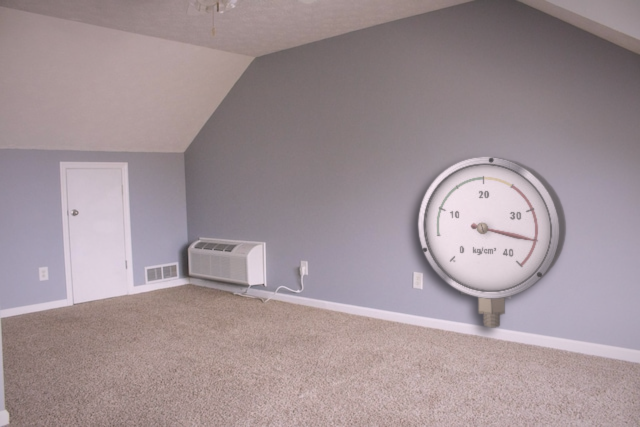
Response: 35
